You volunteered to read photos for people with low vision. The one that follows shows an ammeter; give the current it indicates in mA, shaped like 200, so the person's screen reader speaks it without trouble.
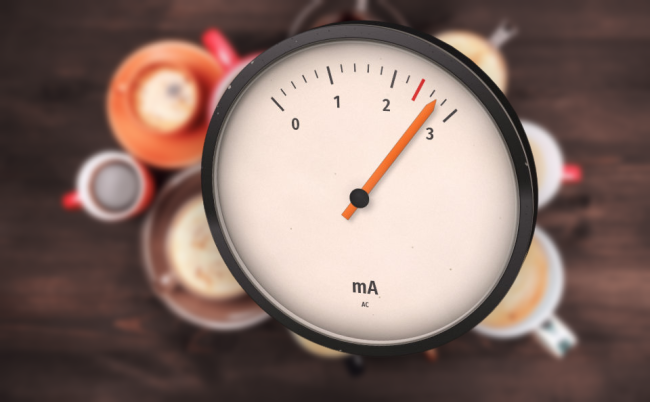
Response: 2.7
